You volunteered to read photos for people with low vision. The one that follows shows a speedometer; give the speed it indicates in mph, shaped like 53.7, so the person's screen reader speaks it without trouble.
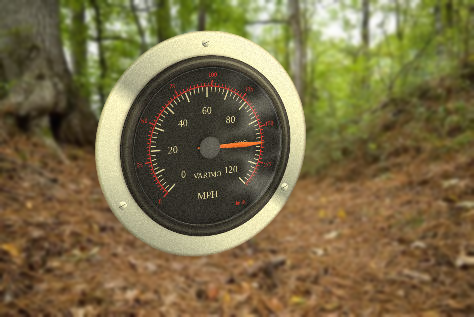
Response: 100
